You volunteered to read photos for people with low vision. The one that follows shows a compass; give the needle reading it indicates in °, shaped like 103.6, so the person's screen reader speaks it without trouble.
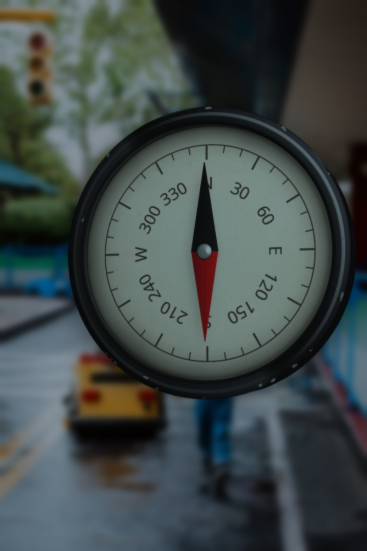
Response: 180
